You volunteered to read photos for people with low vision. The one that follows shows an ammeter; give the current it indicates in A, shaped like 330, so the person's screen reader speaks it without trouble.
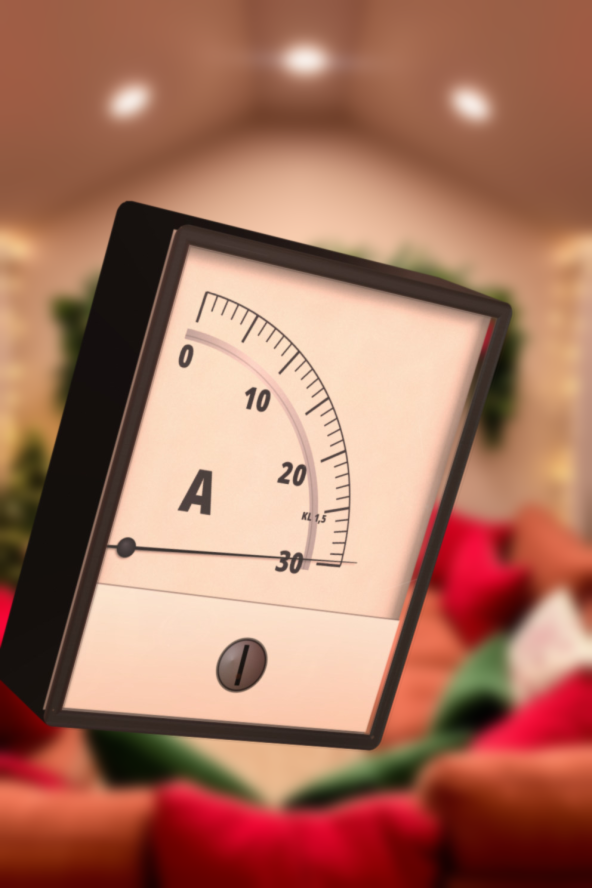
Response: 29.5
